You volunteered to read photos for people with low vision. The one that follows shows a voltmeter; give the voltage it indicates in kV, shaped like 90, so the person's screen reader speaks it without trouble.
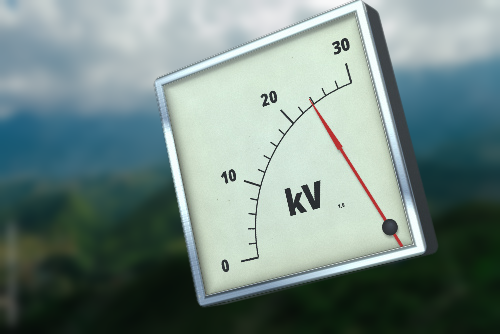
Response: 24
